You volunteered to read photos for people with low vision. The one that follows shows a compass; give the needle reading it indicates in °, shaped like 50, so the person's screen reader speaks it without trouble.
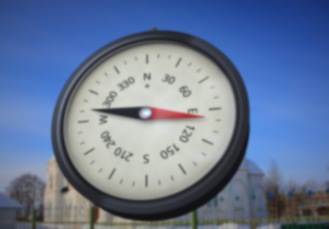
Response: 100
